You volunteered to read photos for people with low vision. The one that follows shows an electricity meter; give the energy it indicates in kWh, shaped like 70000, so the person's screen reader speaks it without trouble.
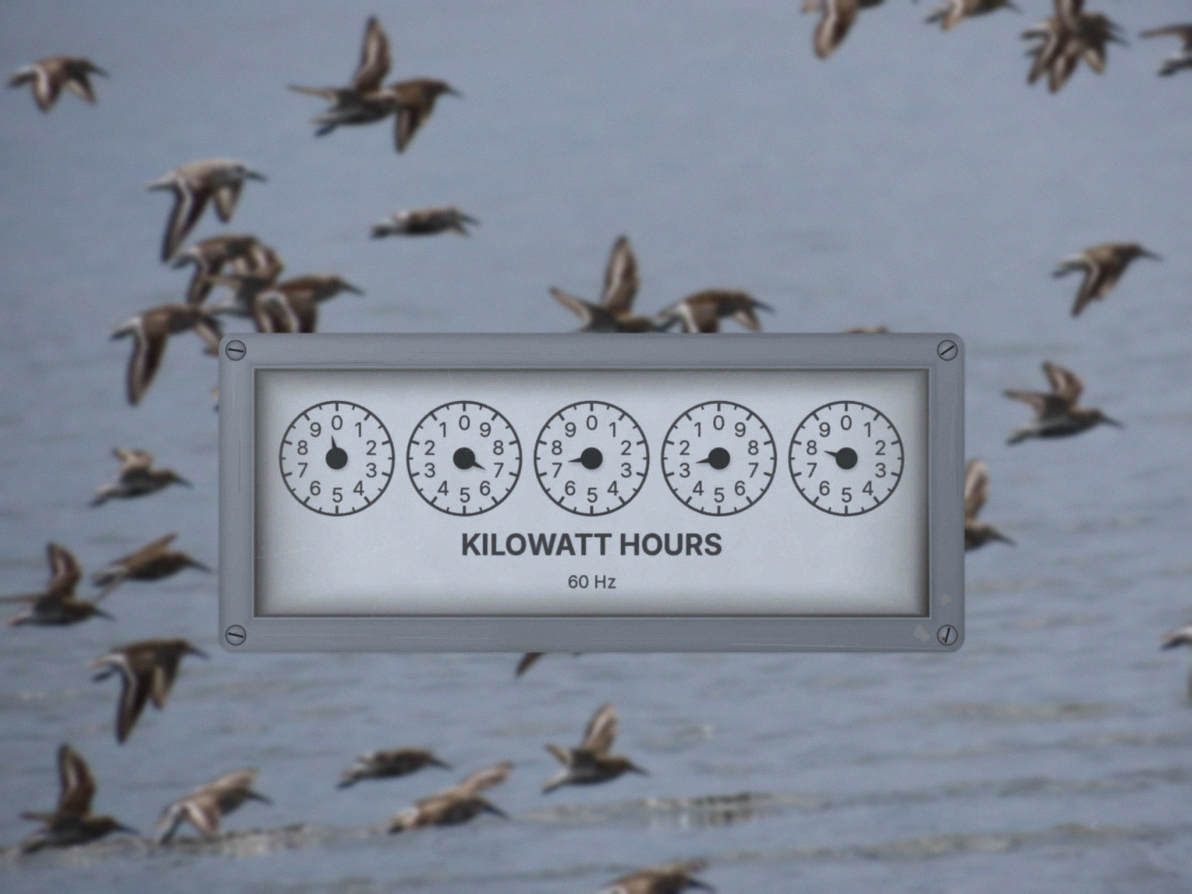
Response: 96728
